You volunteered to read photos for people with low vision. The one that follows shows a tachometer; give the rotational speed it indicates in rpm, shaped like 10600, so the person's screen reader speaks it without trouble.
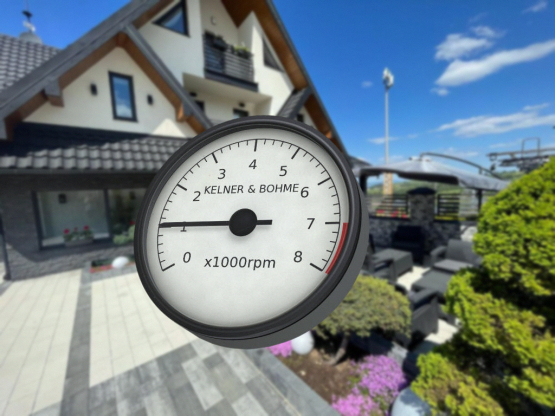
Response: 1000
